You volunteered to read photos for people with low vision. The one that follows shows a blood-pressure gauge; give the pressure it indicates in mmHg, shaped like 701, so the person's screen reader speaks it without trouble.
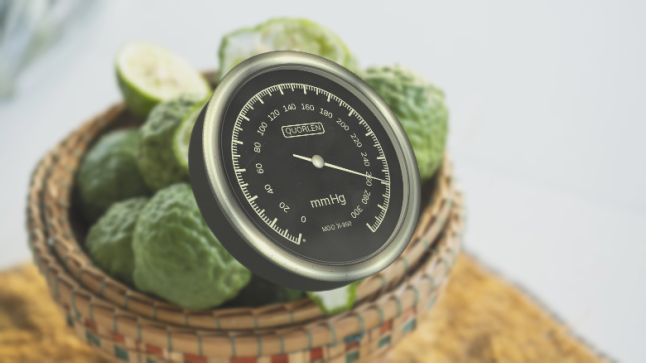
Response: 260
